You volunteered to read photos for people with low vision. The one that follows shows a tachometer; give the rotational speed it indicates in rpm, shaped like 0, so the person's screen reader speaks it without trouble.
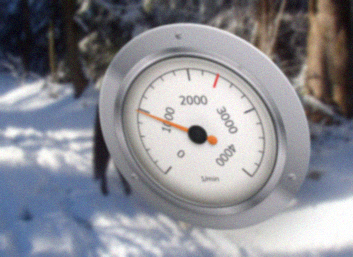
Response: 1000
